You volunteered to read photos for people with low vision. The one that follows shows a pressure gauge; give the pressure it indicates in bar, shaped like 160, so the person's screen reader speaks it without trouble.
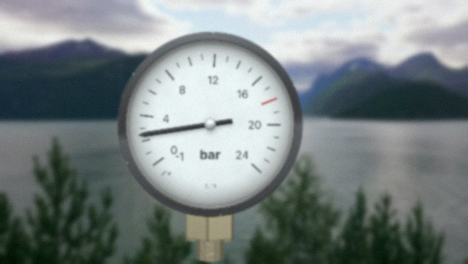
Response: 2.5
